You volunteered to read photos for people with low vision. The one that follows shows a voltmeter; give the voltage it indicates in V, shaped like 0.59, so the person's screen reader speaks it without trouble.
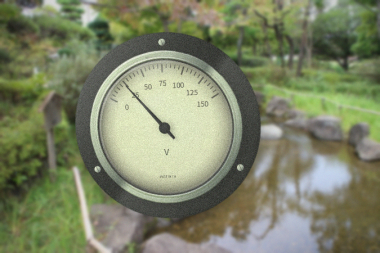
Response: 25
